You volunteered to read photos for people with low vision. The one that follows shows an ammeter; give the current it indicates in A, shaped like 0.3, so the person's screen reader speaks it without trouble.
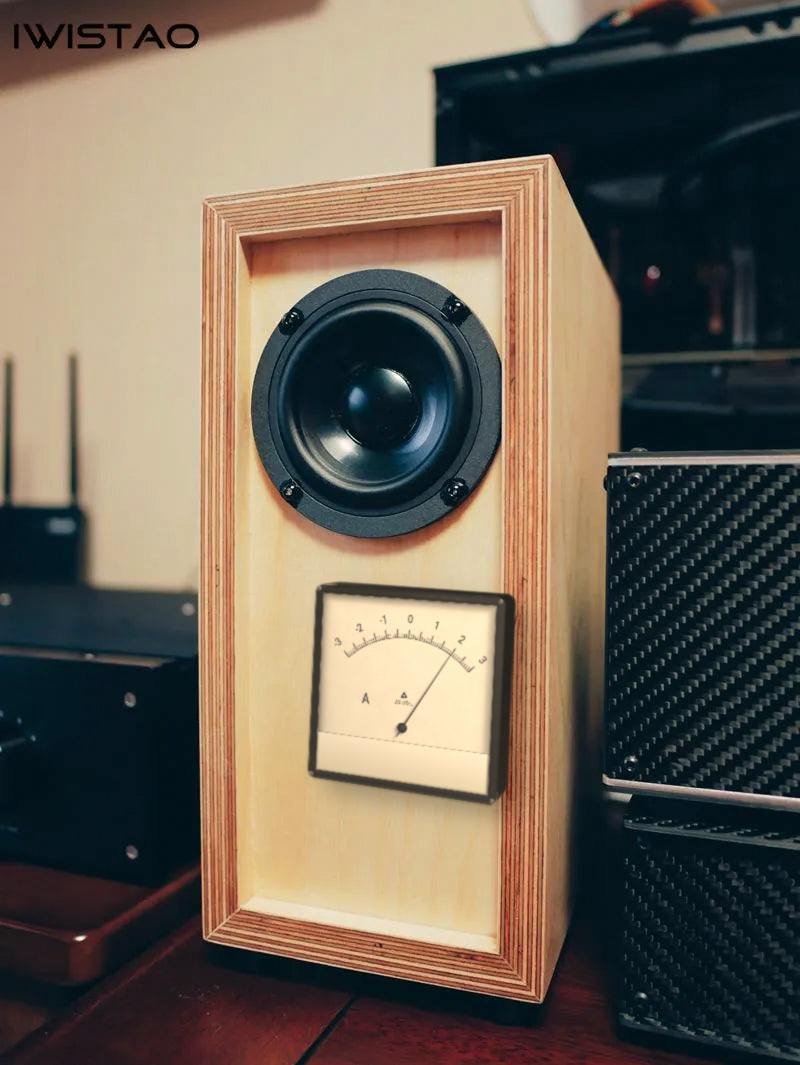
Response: 2
